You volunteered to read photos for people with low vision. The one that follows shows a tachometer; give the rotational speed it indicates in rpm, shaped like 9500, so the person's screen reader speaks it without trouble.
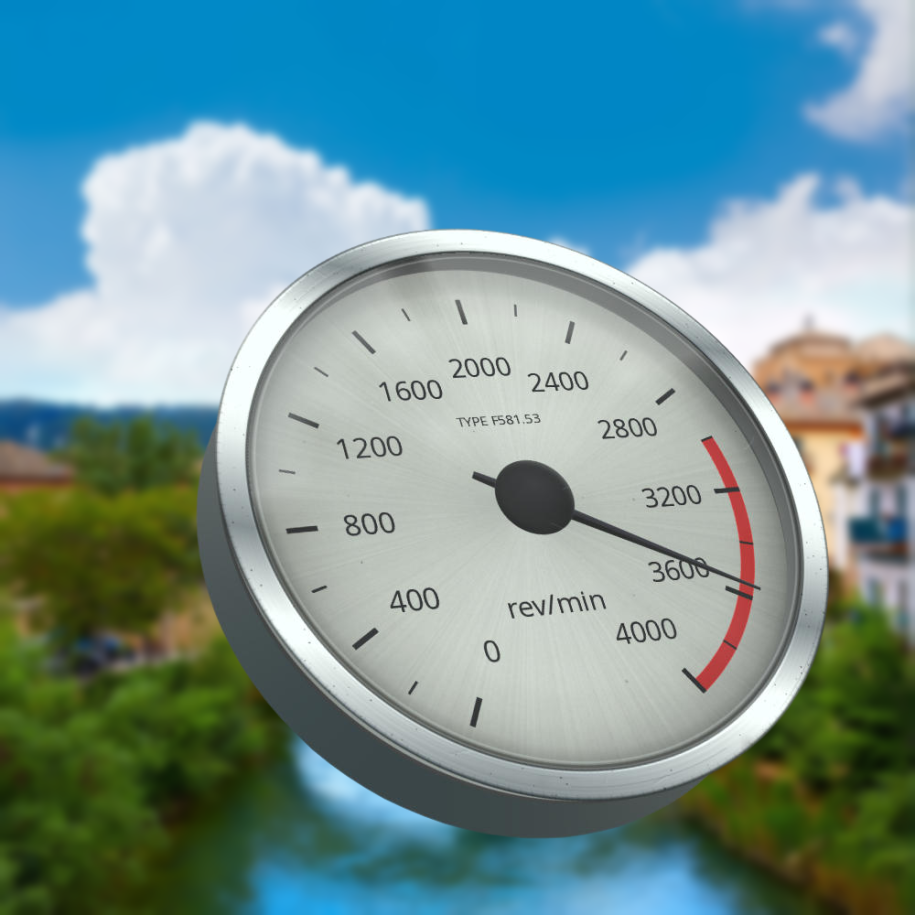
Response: 3600
